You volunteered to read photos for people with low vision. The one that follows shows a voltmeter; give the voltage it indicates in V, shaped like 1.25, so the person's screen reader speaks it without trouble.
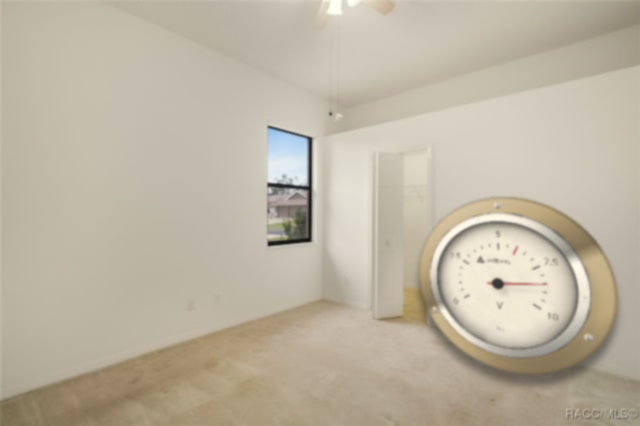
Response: 8.5
